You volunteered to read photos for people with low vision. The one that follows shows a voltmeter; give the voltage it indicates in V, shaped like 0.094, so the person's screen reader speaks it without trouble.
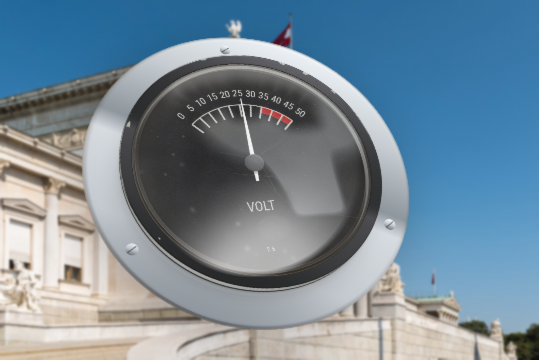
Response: 25
